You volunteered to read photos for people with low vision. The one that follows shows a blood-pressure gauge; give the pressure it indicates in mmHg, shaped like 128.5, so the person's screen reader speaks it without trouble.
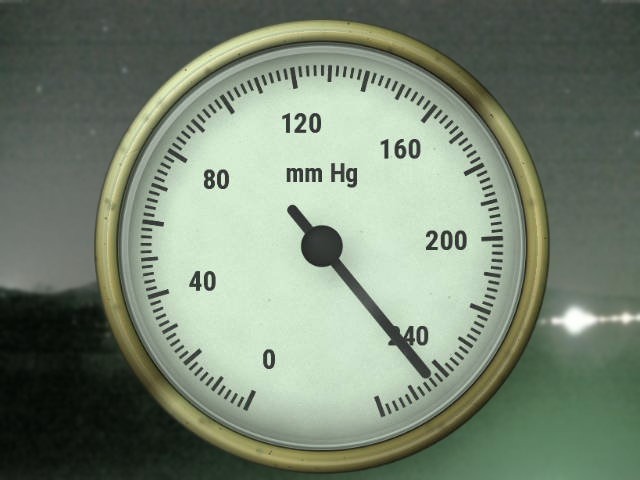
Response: 244
